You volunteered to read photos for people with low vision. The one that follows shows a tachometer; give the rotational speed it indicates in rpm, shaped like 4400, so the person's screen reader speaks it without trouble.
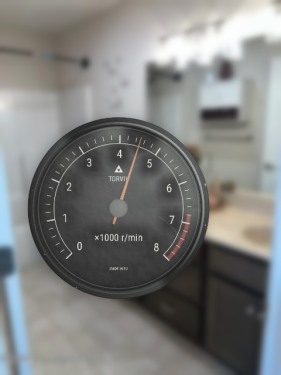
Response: 4500
